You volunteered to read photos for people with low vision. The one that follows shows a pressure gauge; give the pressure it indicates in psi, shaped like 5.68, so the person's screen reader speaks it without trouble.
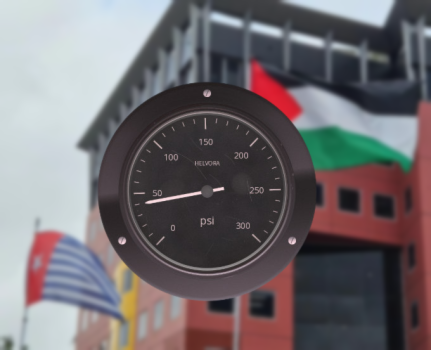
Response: 40
